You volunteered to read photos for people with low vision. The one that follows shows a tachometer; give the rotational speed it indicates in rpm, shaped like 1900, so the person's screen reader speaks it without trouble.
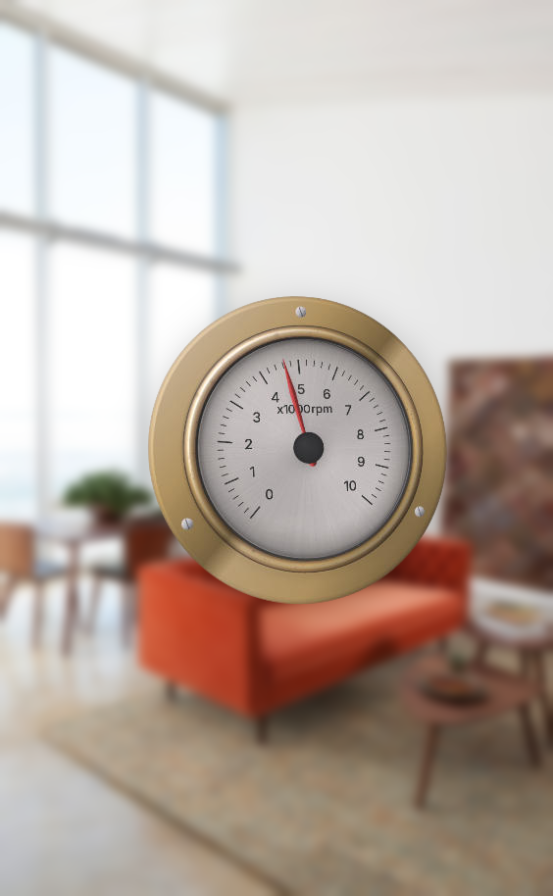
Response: 4600
